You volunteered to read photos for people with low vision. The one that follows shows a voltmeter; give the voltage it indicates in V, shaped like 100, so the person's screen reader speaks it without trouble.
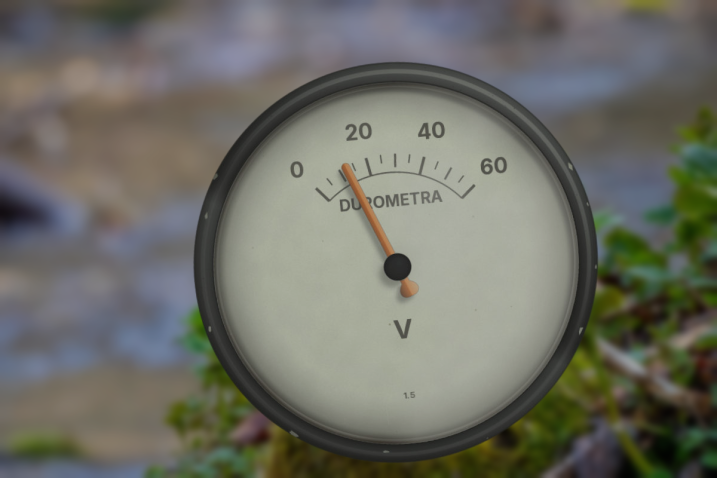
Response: 12.5
